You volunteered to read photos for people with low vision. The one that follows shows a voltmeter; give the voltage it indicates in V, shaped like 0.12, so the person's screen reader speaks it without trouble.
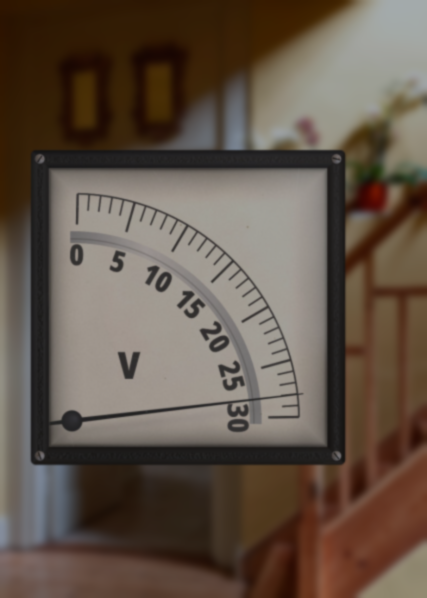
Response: 28
